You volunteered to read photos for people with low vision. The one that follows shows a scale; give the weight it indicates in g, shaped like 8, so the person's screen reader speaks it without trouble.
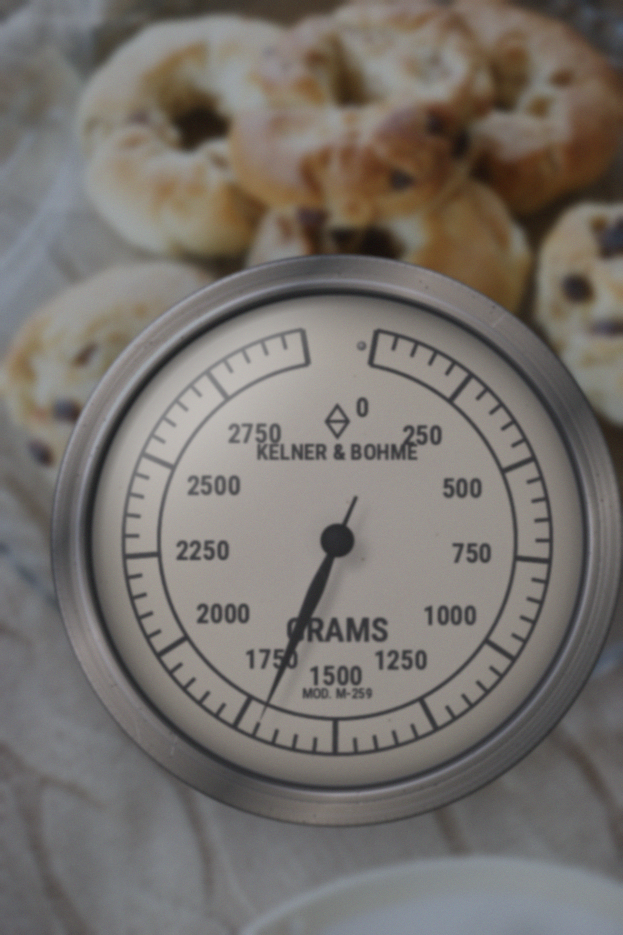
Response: 1700
